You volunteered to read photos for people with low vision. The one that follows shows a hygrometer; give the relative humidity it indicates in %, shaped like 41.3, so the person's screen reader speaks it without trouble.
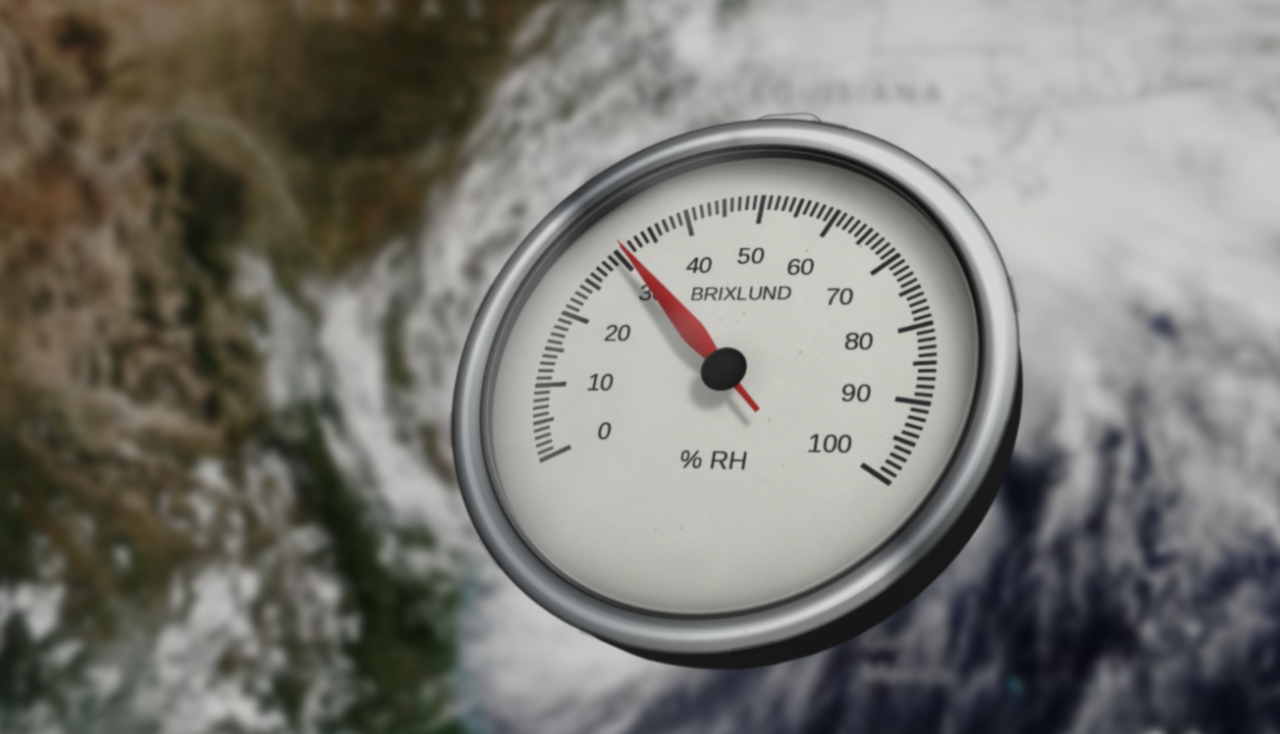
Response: 31
